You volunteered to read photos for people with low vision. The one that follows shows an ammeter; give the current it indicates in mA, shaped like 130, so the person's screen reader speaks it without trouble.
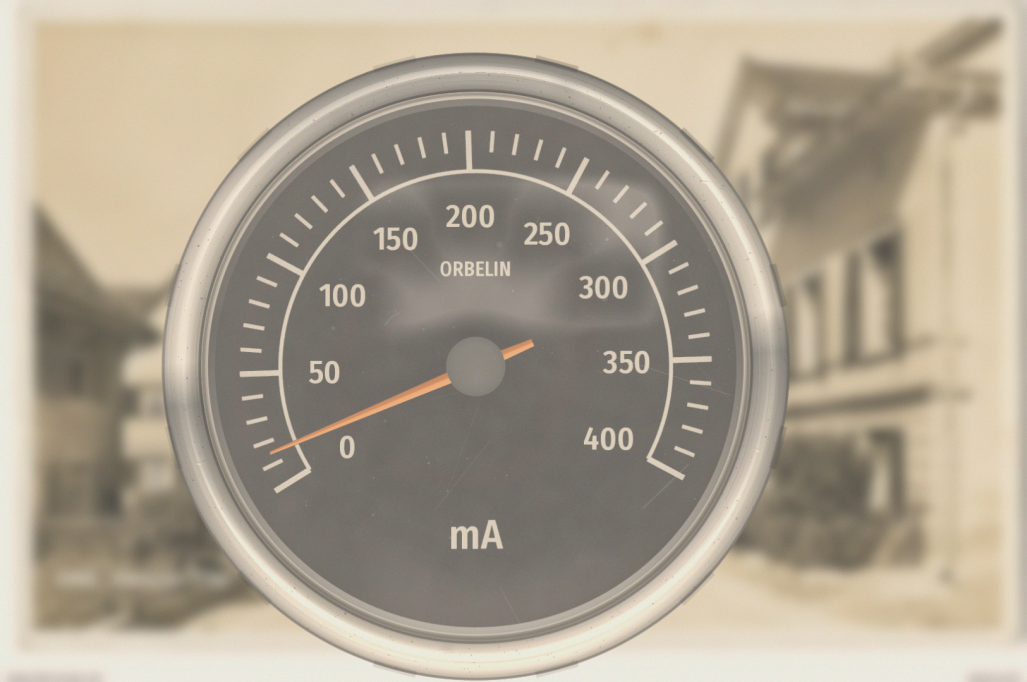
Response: 15
